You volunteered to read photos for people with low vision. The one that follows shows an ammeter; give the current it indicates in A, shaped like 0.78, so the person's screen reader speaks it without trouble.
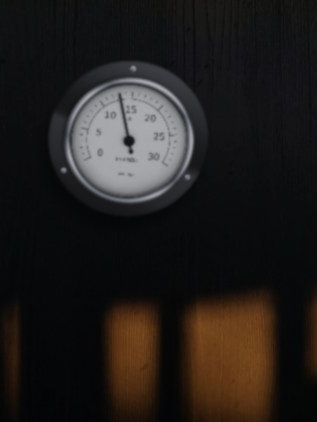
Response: 13
